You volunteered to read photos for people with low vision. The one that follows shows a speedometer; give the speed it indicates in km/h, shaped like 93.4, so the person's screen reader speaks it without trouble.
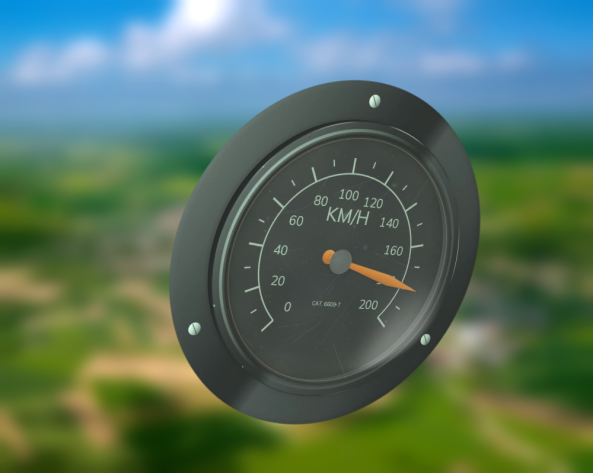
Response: 180
